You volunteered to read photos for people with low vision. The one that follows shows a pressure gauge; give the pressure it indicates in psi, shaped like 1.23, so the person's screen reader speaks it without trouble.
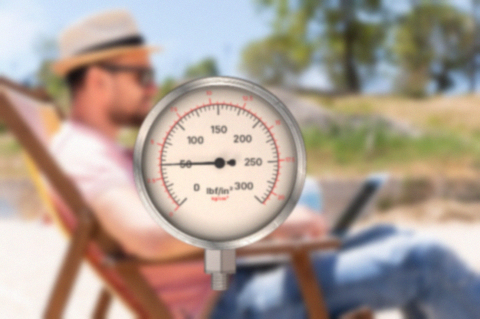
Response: 50
